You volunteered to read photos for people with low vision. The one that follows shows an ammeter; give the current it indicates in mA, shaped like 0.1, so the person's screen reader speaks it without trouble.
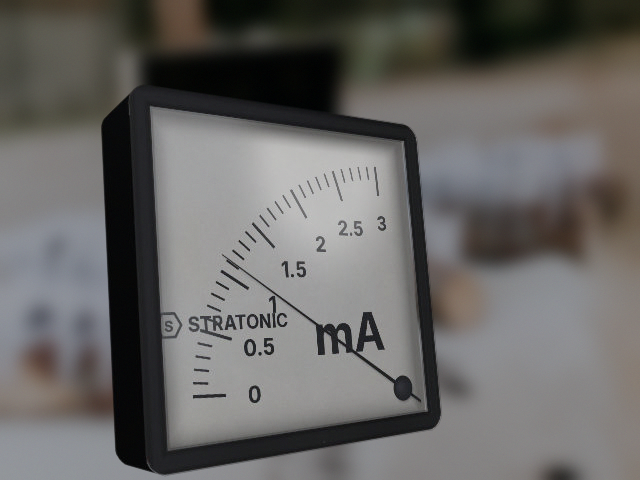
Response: 1.1
